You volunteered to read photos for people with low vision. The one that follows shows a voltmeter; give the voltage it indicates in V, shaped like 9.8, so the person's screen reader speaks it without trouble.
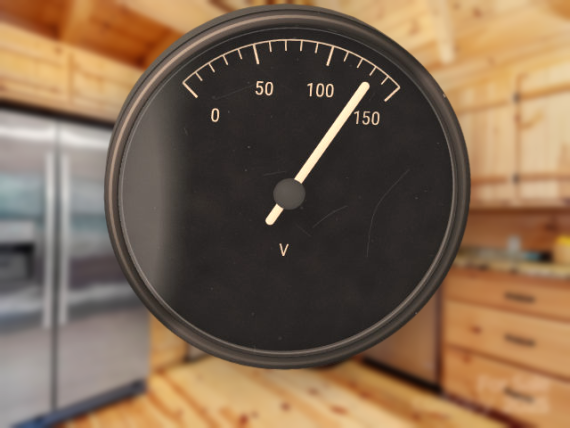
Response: 130
